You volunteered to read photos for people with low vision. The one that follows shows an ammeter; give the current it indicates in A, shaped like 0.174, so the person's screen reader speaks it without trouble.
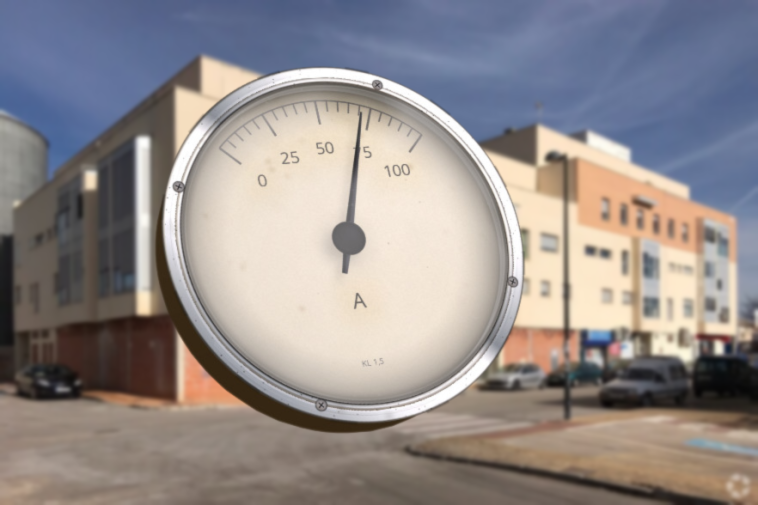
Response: 70
